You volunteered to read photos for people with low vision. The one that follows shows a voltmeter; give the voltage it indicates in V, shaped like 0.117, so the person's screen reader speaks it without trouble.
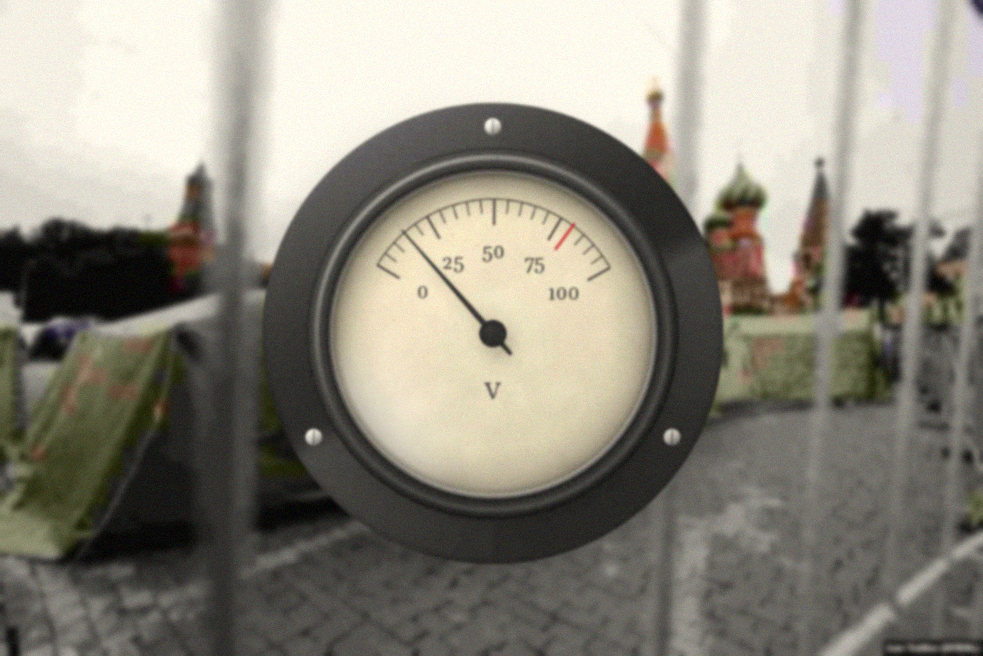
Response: 15
